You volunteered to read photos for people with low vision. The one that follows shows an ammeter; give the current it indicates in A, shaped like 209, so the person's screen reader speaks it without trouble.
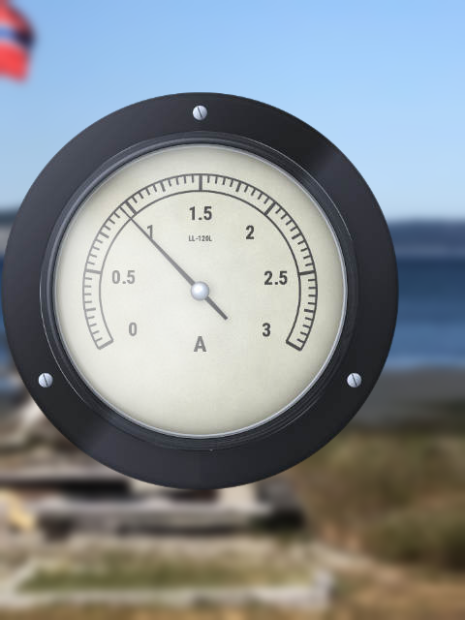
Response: 0.95
